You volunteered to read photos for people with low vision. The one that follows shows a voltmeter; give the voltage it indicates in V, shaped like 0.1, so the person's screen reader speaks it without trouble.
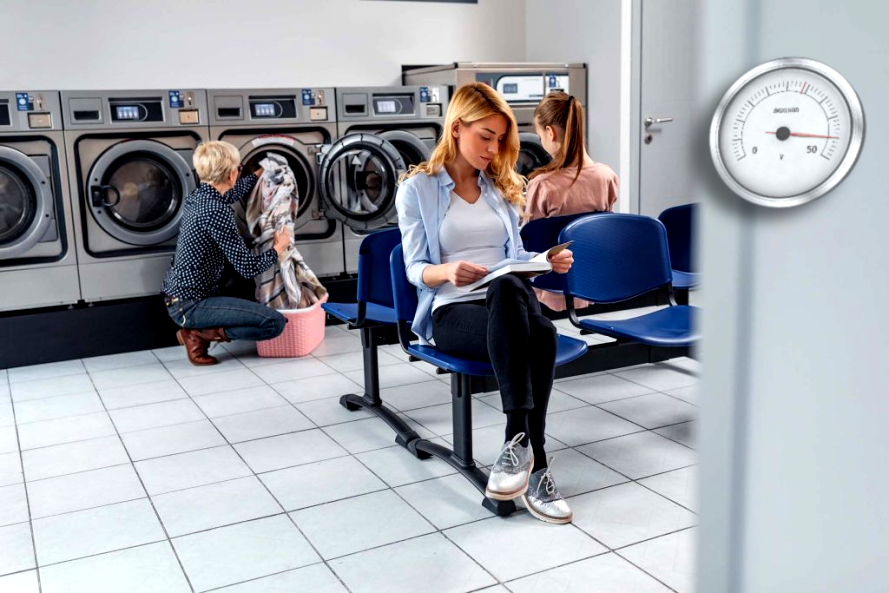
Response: 45
